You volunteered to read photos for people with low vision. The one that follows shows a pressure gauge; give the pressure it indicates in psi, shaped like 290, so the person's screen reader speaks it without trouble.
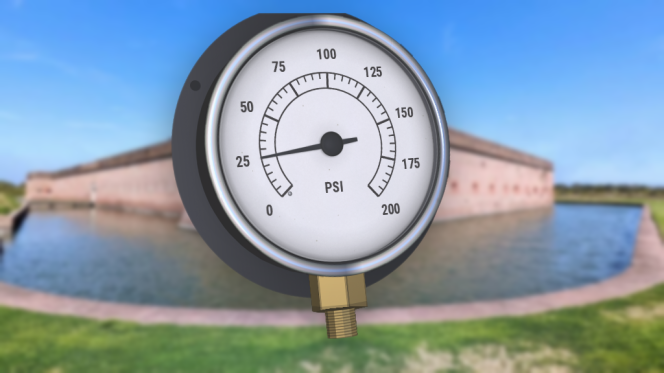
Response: 25
